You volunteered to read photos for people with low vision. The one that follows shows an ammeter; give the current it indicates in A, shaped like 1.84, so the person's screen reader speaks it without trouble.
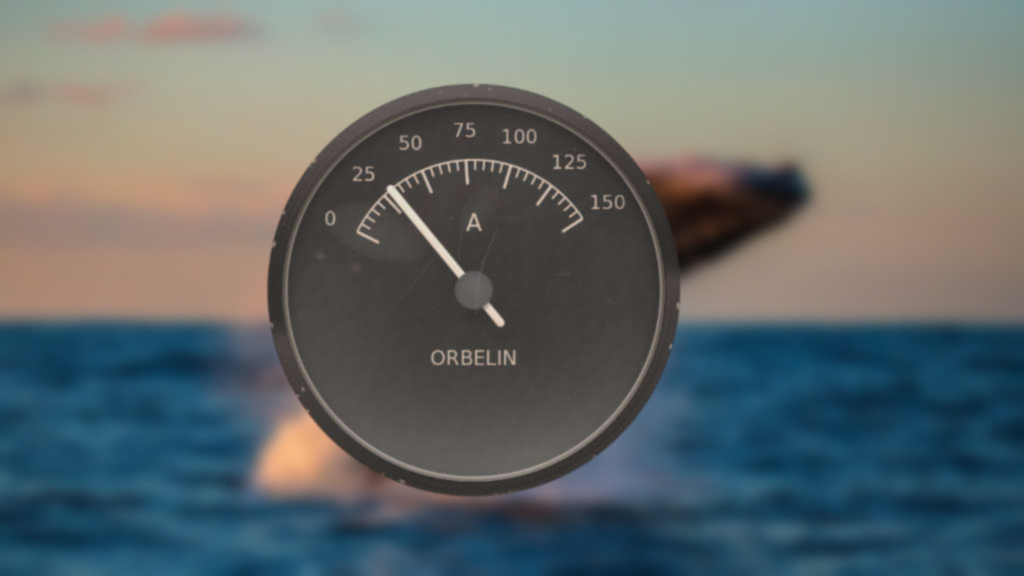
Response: 30
